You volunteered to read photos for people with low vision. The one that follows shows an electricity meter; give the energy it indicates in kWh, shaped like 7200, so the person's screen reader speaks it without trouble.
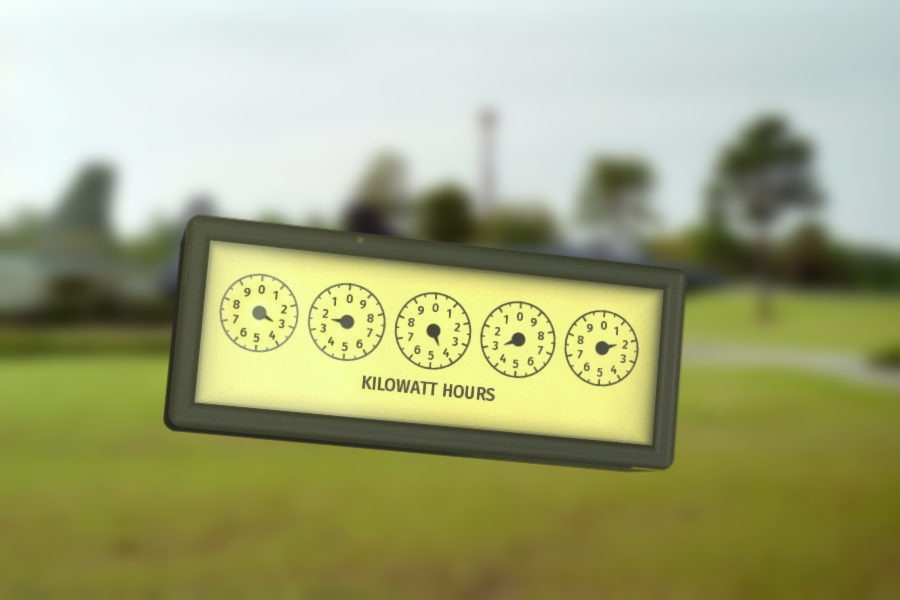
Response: 32432
